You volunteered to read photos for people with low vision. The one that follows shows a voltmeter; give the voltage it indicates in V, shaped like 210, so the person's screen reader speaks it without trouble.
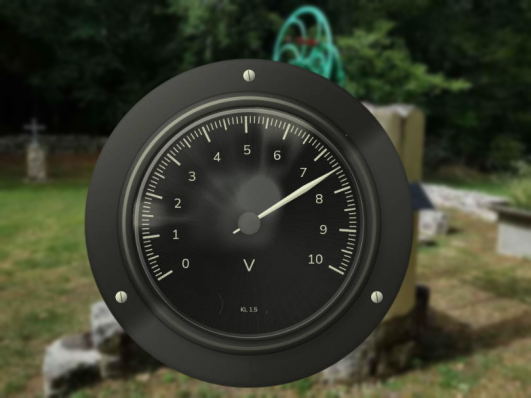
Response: 7.5
